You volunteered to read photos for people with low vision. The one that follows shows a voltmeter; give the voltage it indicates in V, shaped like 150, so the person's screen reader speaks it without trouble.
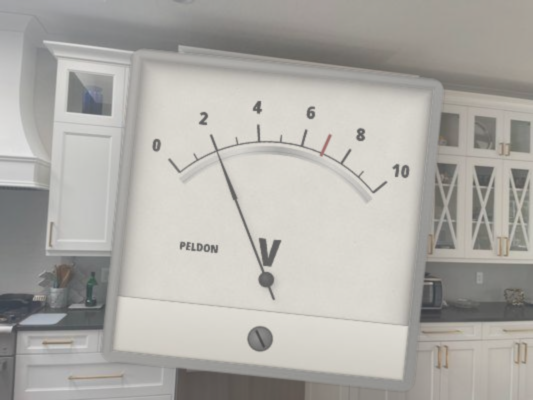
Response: 2
